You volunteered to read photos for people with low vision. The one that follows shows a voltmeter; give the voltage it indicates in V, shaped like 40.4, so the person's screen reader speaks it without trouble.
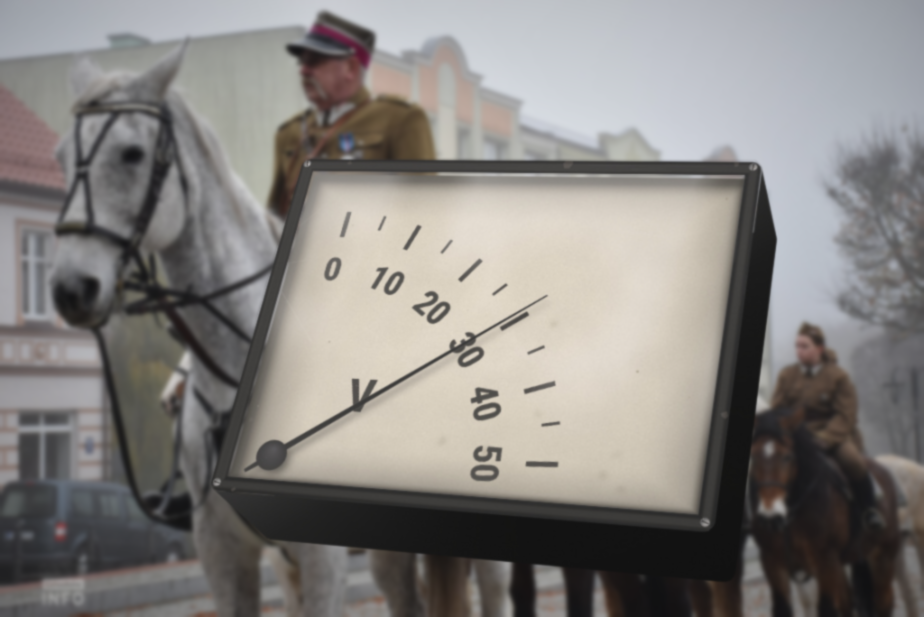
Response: 30
